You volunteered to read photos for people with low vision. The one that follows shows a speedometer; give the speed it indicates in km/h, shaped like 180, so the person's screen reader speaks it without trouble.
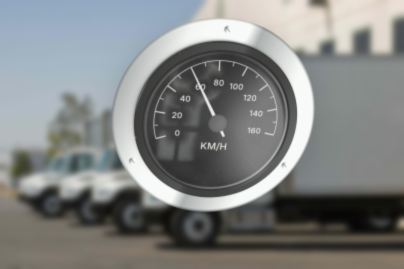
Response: 60
